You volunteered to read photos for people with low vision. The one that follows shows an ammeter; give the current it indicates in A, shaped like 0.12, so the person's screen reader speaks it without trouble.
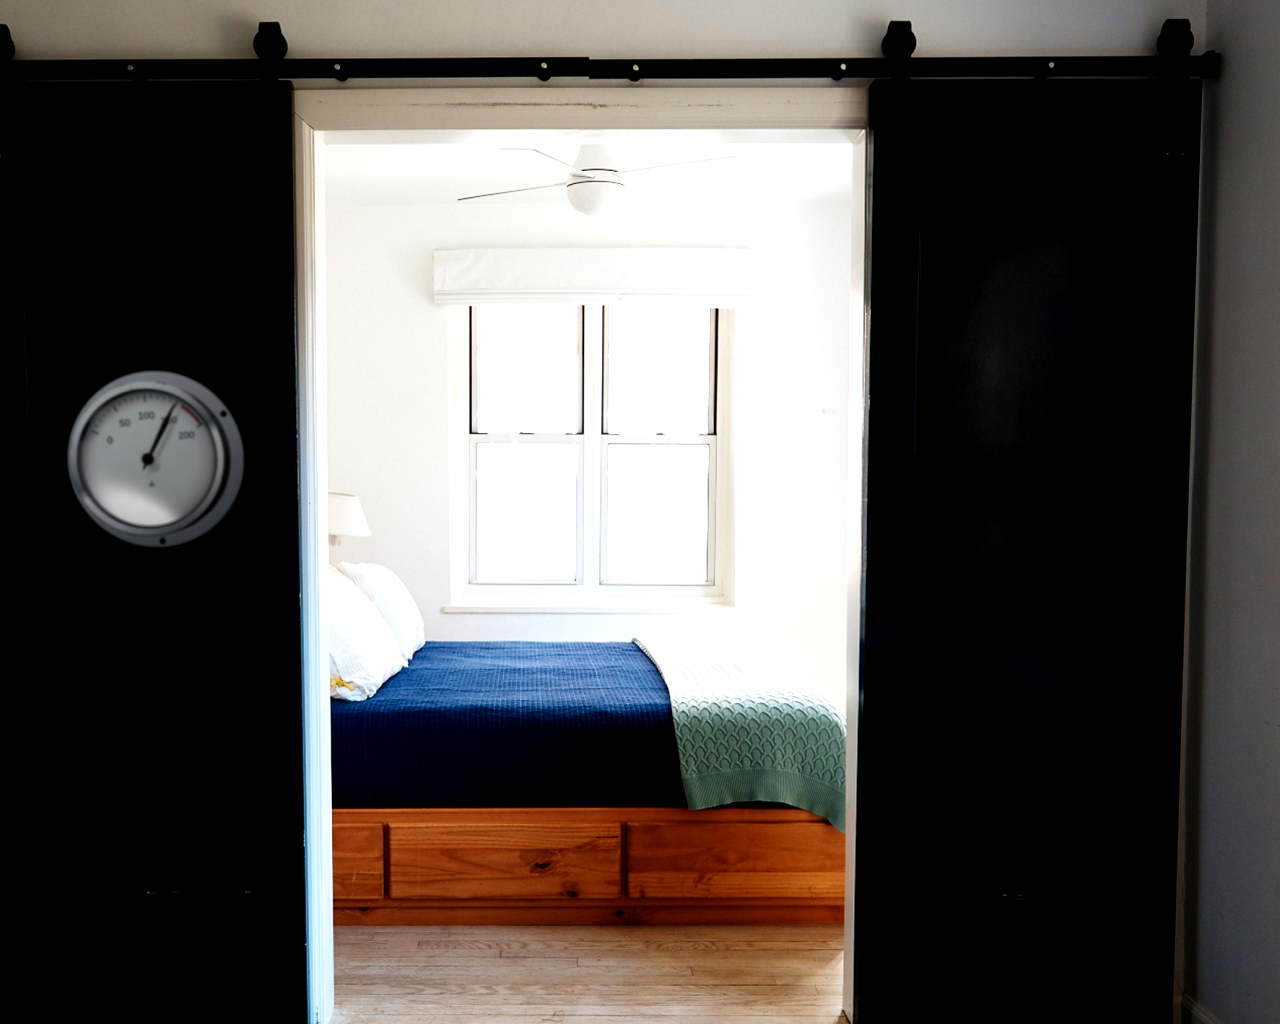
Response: 150
